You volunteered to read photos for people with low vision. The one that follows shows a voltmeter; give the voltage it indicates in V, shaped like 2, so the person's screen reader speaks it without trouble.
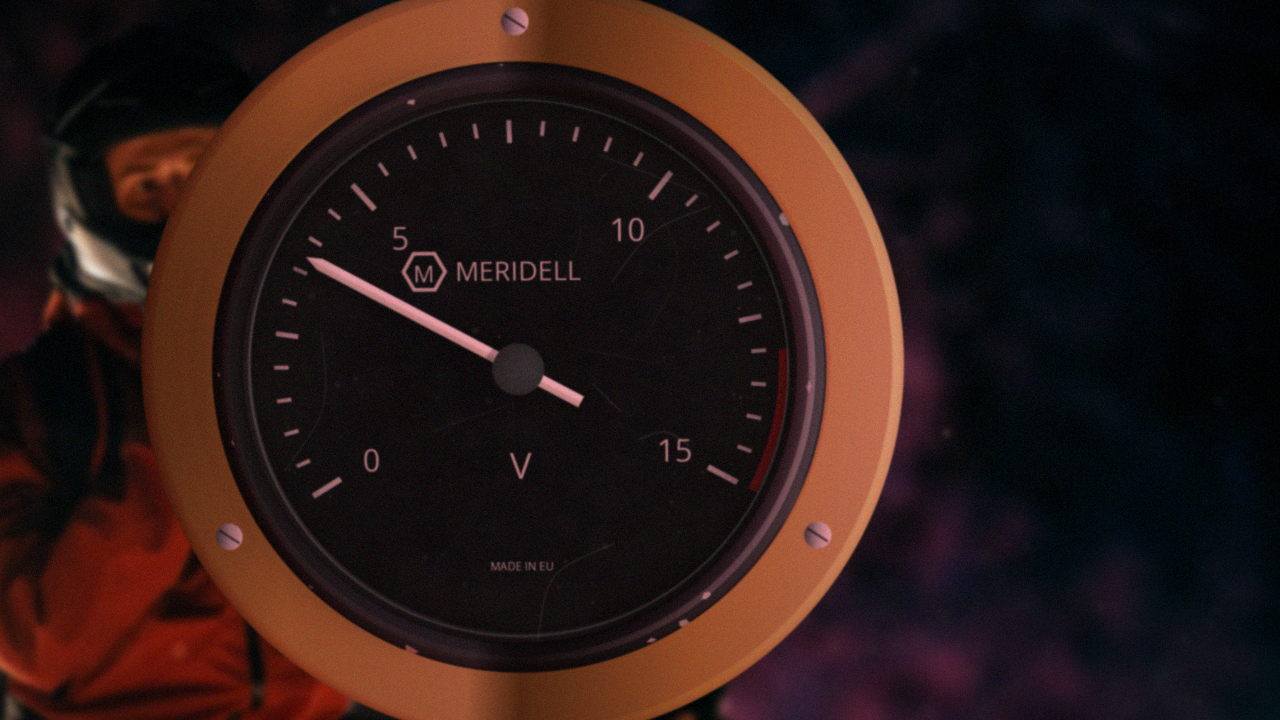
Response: 3.75
